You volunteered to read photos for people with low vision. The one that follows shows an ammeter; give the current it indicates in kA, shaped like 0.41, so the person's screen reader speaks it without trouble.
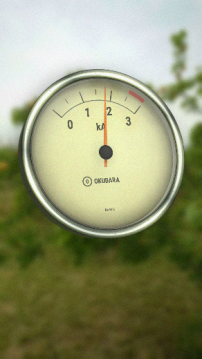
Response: 1.75
